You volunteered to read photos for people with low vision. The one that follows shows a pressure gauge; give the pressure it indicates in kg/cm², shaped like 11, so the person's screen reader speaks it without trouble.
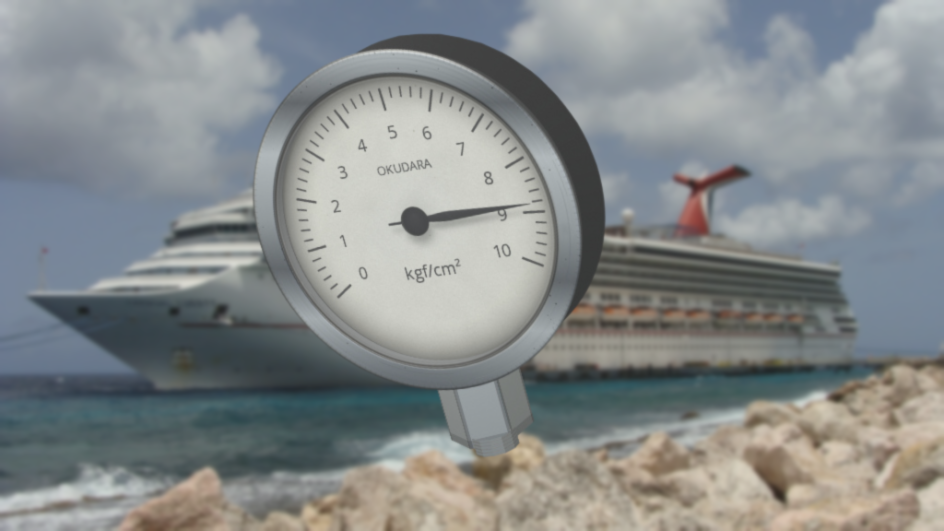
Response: 8.8
